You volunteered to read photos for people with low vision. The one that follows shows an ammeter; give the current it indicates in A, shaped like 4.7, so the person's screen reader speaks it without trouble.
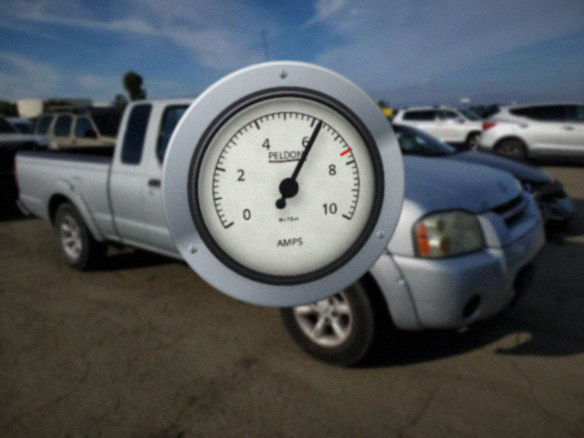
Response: 6.2
